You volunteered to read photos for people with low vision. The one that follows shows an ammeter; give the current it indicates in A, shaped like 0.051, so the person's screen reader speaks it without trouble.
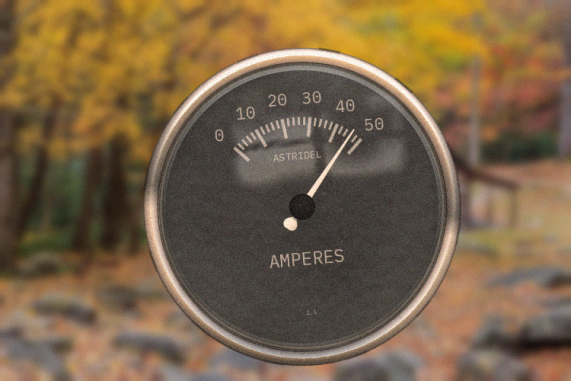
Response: 46
